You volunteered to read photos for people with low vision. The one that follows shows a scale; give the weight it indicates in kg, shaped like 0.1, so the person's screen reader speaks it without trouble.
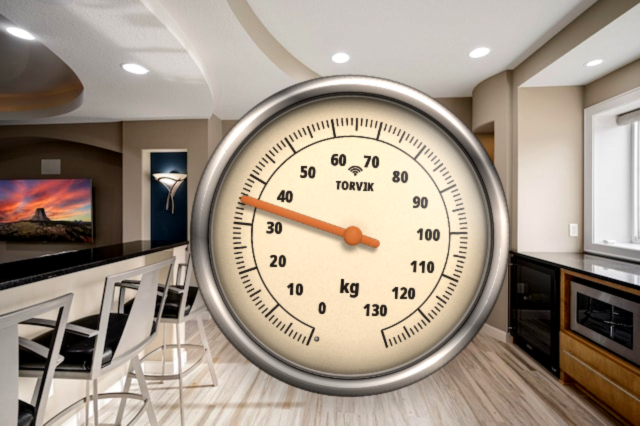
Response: 35
